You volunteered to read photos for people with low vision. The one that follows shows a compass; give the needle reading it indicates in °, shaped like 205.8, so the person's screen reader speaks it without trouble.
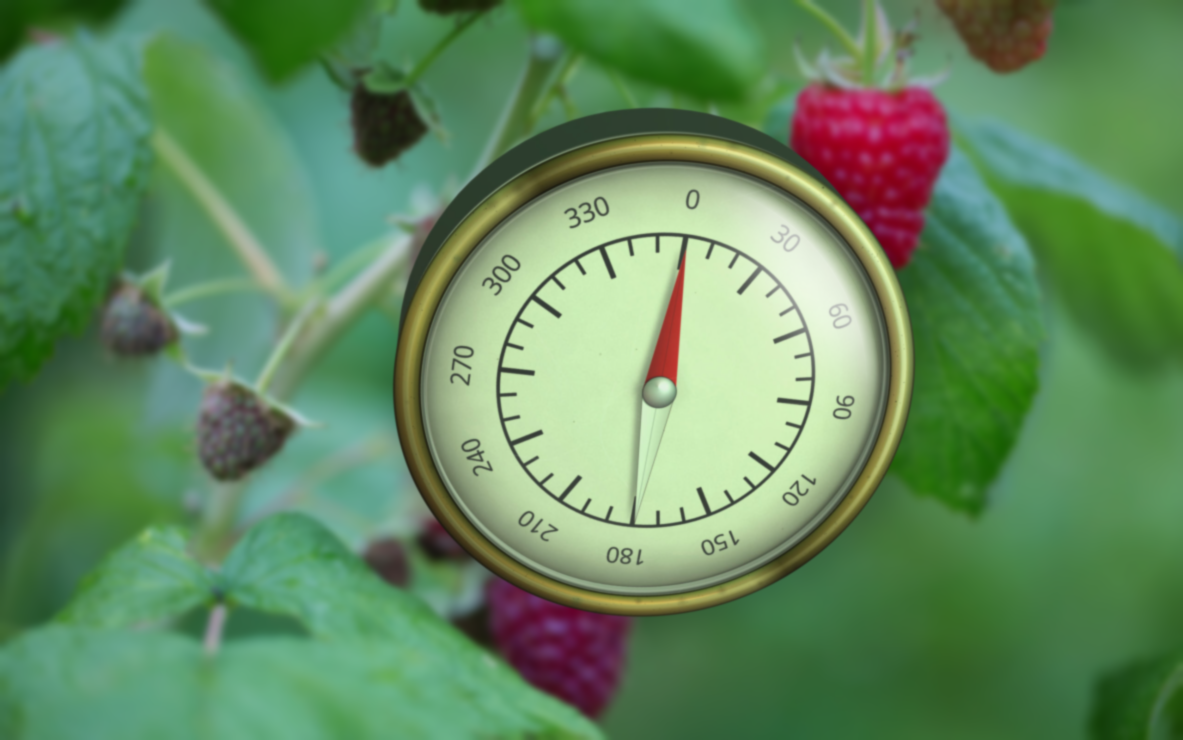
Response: 0
